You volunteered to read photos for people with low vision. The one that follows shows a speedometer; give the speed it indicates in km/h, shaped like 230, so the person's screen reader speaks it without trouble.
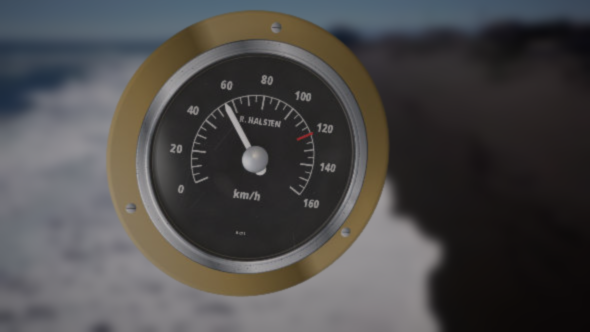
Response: 55
